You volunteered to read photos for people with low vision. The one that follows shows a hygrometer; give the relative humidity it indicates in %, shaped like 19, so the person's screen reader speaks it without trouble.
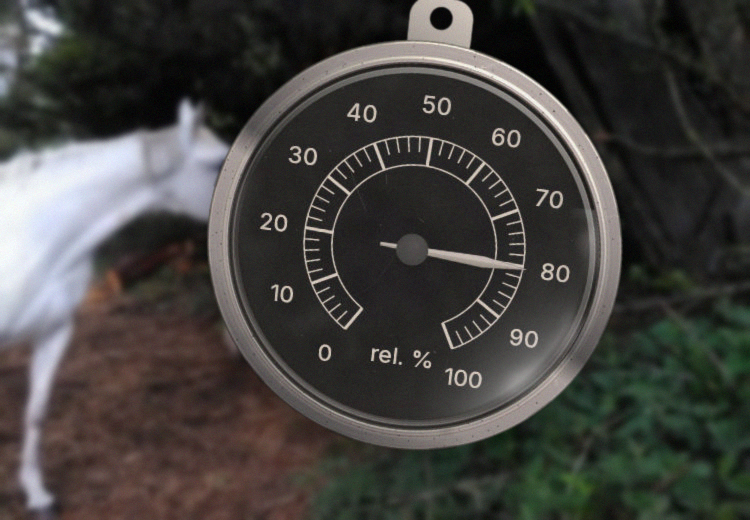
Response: 80
